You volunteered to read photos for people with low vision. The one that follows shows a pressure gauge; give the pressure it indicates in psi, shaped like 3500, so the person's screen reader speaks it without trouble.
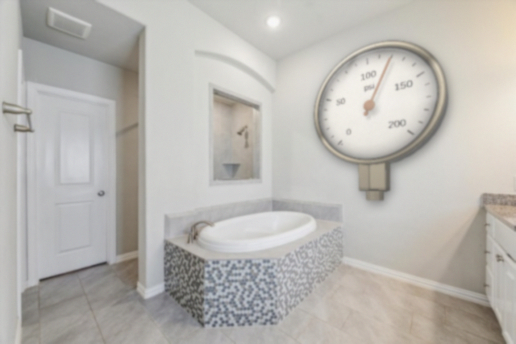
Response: 120
